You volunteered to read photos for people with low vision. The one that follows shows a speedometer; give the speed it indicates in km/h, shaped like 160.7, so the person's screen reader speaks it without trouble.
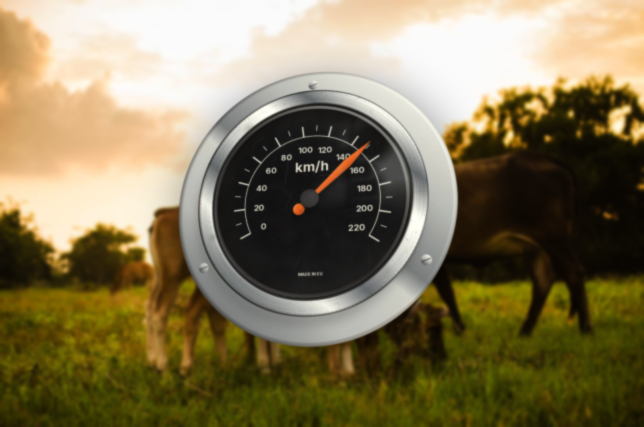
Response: 150
